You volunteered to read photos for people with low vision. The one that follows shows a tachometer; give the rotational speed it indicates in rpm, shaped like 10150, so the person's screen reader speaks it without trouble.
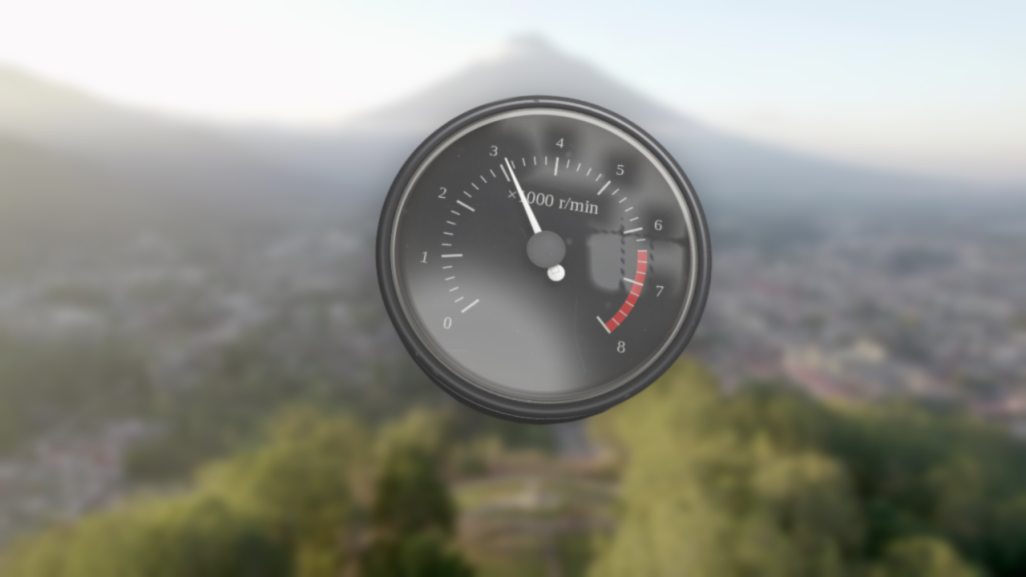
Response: 3100
